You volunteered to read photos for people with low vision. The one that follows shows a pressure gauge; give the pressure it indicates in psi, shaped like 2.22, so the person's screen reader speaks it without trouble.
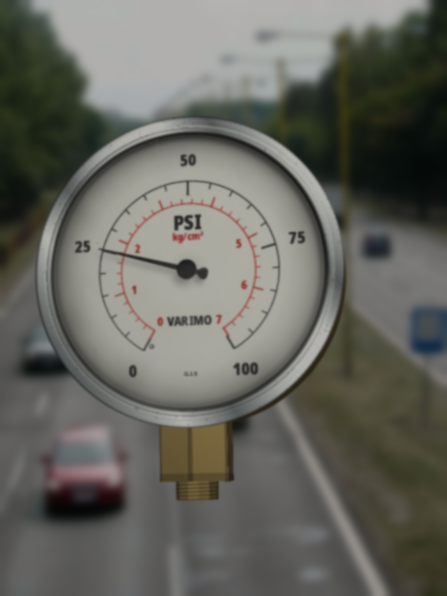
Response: 25
